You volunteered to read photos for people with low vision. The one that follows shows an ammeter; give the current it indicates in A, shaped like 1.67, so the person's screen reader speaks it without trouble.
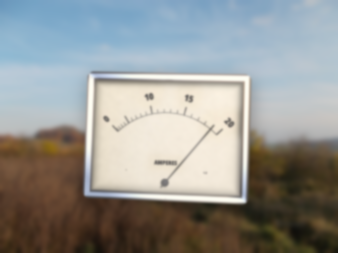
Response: 19
